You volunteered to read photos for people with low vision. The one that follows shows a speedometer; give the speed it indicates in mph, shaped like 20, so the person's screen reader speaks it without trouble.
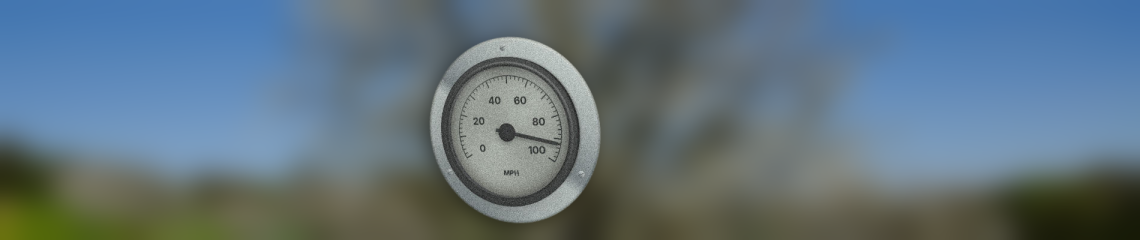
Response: 92
